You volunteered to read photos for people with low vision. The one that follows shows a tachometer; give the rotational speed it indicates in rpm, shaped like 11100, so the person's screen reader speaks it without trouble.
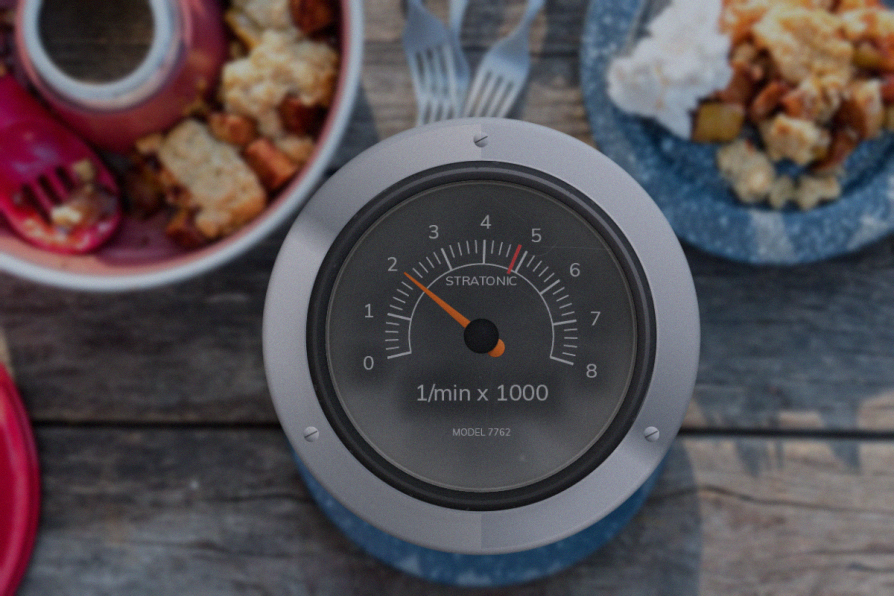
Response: 2000
